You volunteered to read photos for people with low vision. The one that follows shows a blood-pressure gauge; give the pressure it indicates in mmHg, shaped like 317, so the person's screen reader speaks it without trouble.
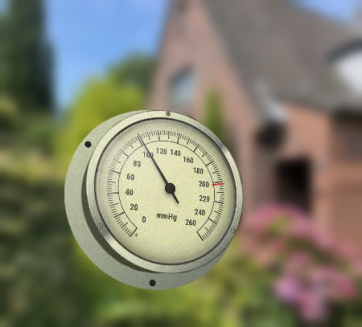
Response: 100
